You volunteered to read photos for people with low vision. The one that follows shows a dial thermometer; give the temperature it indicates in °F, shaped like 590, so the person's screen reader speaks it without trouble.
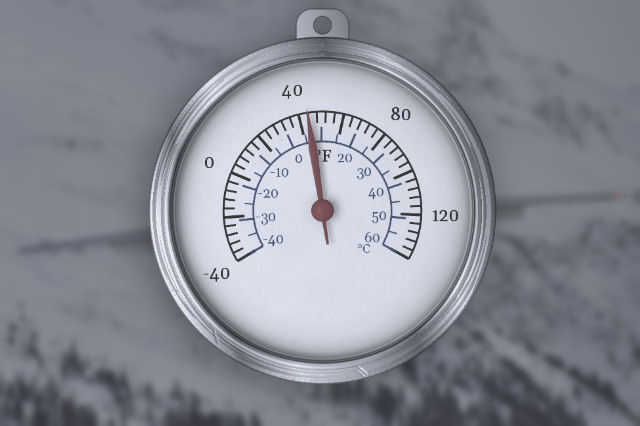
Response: 44
